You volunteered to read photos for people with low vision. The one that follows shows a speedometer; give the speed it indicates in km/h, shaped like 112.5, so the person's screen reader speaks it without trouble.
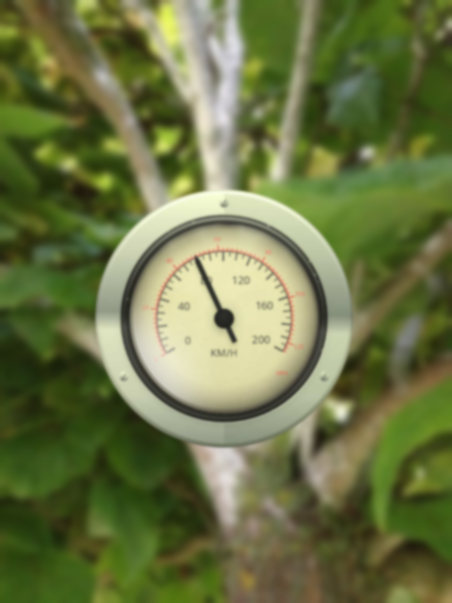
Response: 80
